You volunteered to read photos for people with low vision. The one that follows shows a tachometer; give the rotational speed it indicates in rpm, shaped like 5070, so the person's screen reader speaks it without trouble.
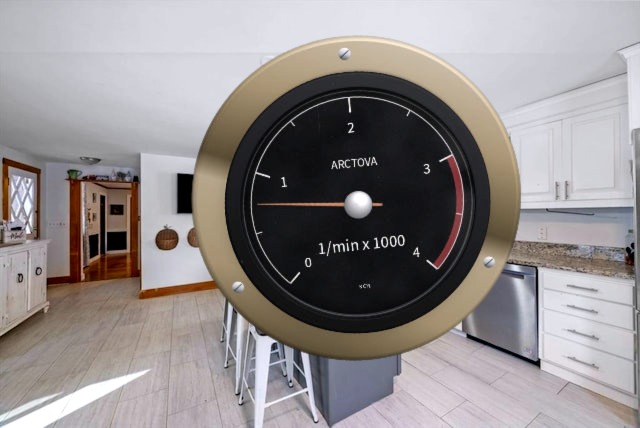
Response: 750
